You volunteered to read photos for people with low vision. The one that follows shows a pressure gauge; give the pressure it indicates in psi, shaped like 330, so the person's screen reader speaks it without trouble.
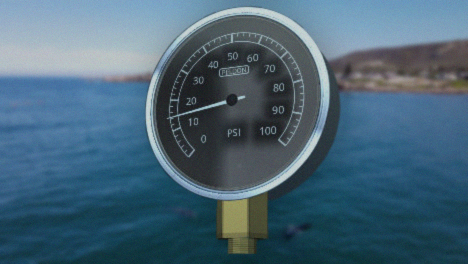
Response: 14
